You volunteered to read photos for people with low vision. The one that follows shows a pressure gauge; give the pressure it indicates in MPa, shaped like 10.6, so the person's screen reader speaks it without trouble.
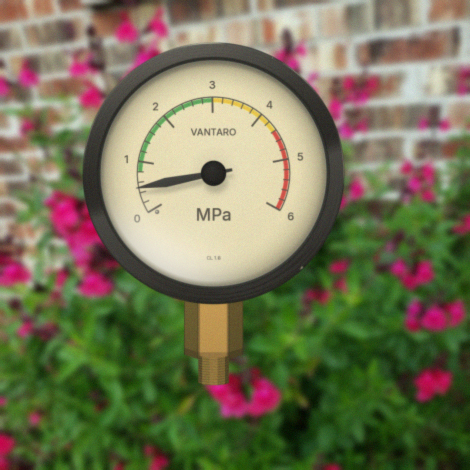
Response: 0.5
